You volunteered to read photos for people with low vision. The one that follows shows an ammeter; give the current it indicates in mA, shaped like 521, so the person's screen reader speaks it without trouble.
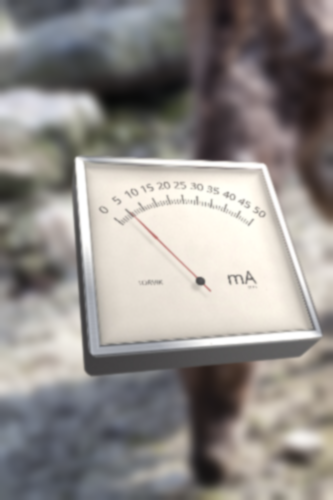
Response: 5
